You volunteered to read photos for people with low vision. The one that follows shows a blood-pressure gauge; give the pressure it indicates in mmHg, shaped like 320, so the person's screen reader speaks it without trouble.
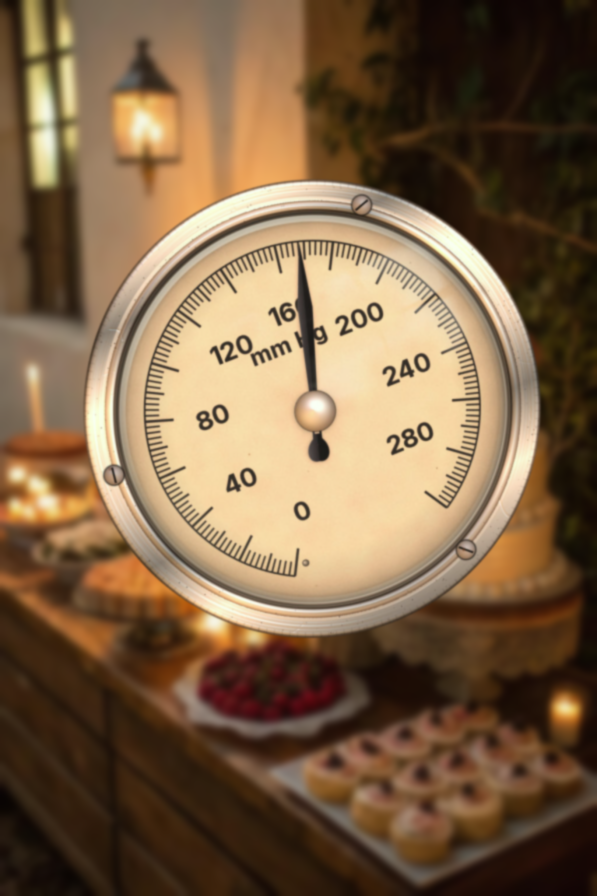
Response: 168
